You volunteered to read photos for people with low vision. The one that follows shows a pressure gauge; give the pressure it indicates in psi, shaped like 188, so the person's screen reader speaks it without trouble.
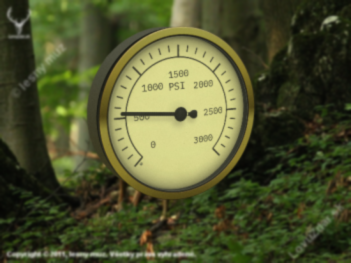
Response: 550
